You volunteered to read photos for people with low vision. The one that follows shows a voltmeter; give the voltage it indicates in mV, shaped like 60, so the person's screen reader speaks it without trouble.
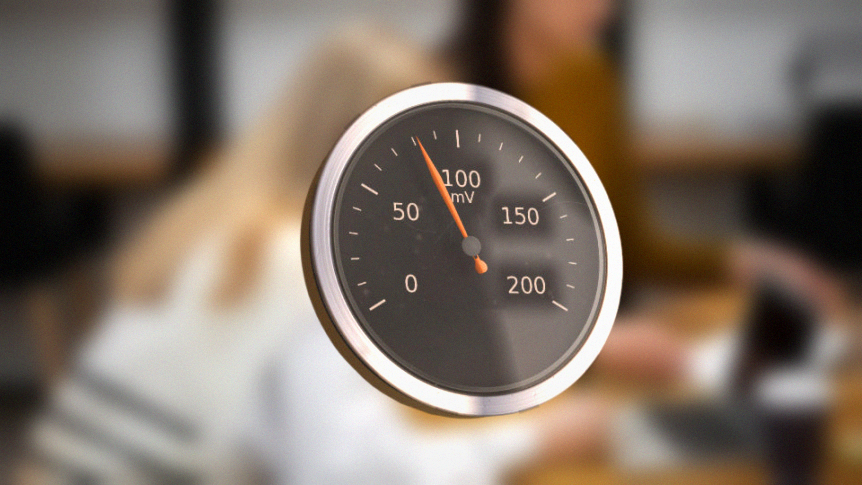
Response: 80
